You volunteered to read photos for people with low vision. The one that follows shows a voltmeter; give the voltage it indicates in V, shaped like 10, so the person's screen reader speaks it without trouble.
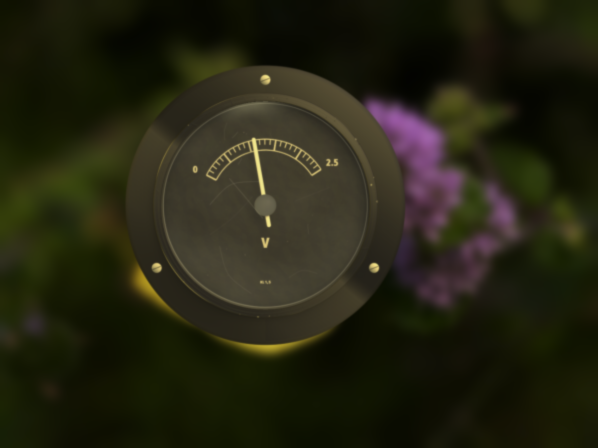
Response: 1.1
